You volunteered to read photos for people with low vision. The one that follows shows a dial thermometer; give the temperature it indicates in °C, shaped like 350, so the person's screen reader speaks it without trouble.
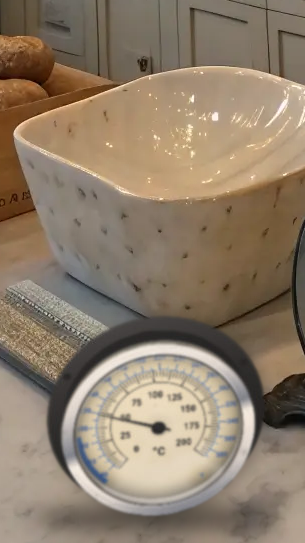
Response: 50
